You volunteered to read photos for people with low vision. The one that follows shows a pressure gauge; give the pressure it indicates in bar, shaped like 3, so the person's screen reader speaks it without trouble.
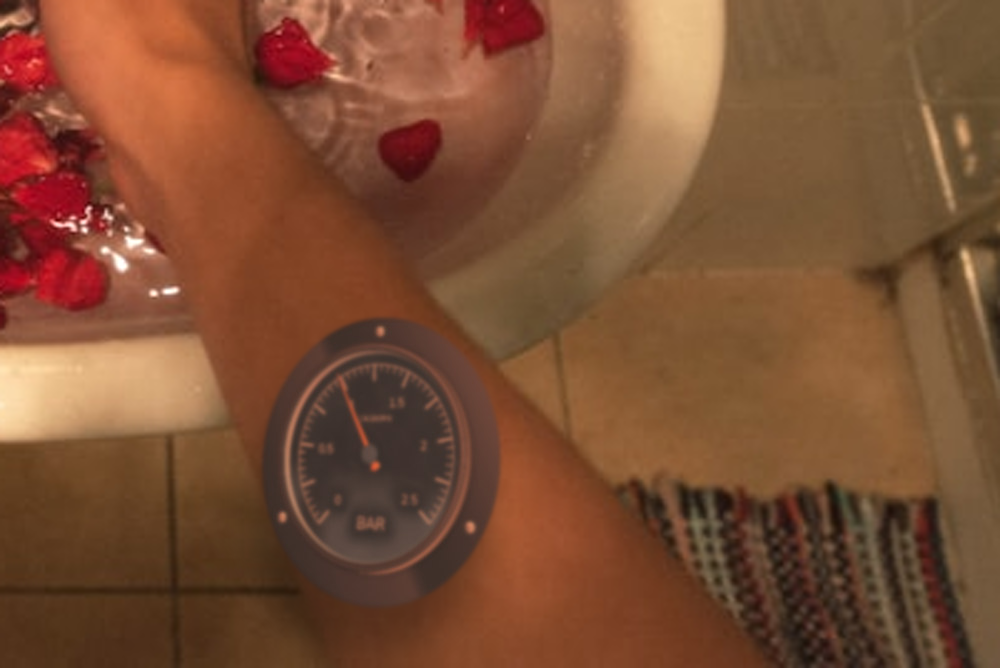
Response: 1
